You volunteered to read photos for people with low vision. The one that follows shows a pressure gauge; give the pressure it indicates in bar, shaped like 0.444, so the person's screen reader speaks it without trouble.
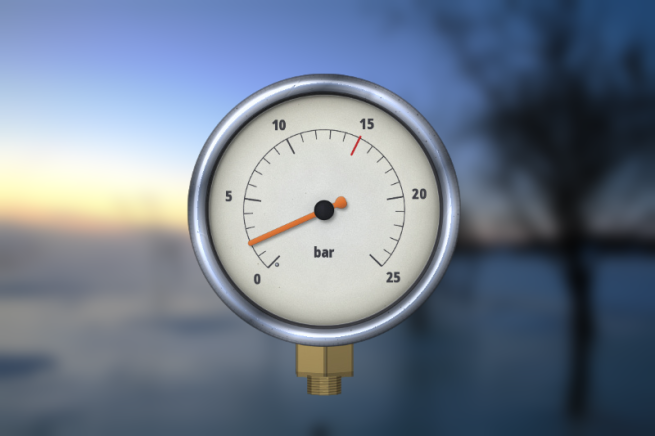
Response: 2
